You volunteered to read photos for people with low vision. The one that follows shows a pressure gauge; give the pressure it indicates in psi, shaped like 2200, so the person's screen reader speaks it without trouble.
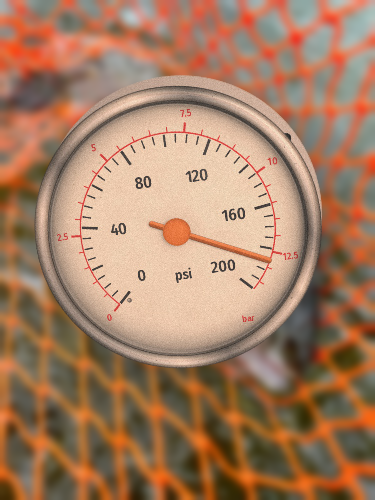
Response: 185
